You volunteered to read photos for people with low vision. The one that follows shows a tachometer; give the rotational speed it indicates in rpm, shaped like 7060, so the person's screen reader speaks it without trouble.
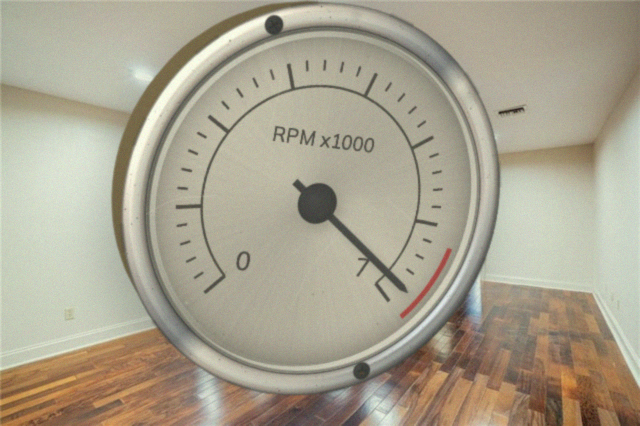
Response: 6800
